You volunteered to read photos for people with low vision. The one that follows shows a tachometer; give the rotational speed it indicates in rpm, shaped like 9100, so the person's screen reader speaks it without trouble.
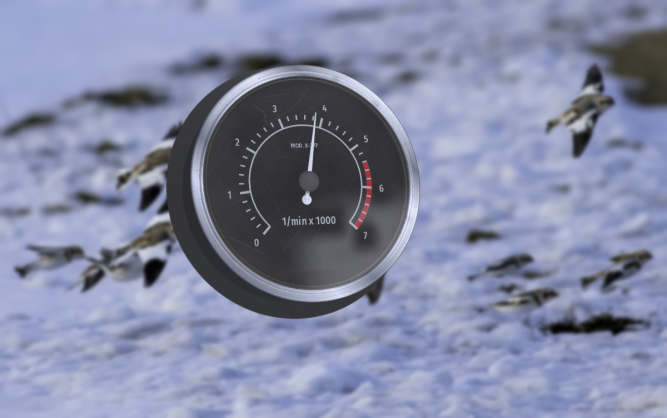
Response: 3800
